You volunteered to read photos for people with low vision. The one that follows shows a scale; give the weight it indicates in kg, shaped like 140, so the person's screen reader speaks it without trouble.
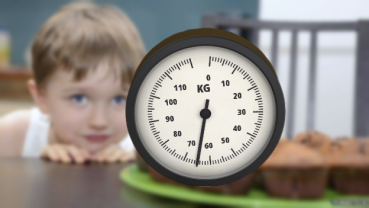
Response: 65
